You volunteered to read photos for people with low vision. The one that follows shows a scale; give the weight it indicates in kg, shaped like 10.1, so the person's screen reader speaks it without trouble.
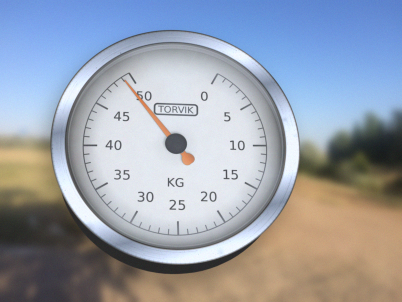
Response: 49
